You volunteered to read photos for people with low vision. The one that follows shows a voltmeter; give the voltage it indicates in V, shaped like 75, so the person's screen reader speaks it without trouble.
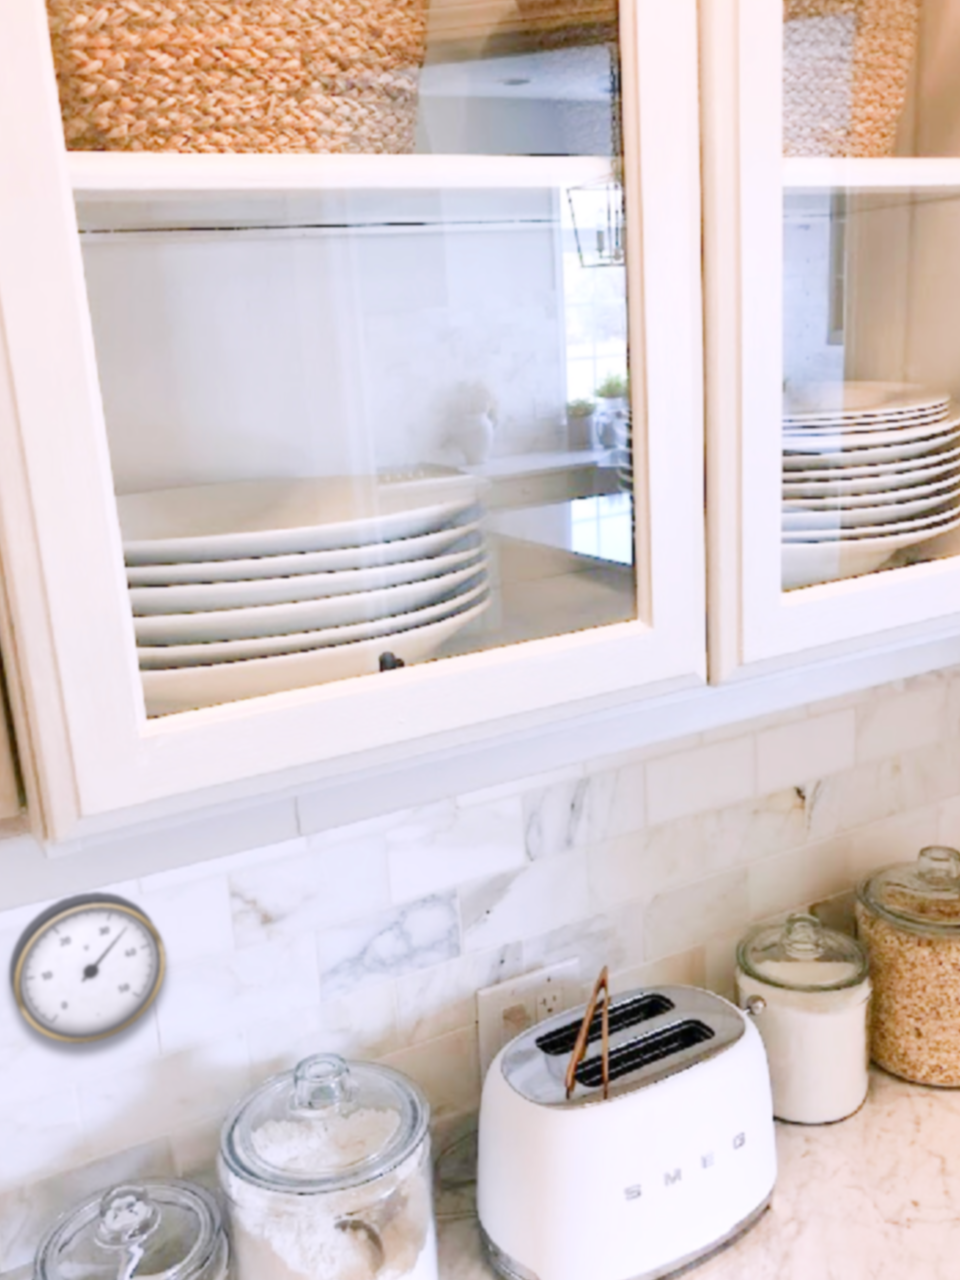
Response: 34
